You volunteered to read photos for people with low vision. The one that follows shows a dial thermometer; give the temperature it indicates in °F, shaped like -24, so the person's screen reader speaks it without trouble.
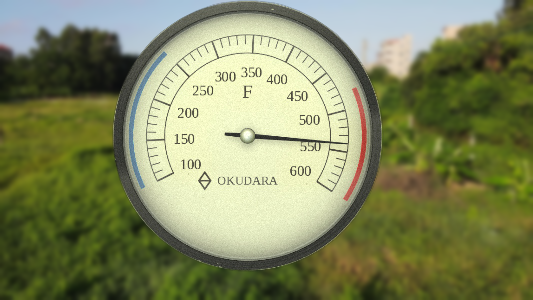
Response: 540
